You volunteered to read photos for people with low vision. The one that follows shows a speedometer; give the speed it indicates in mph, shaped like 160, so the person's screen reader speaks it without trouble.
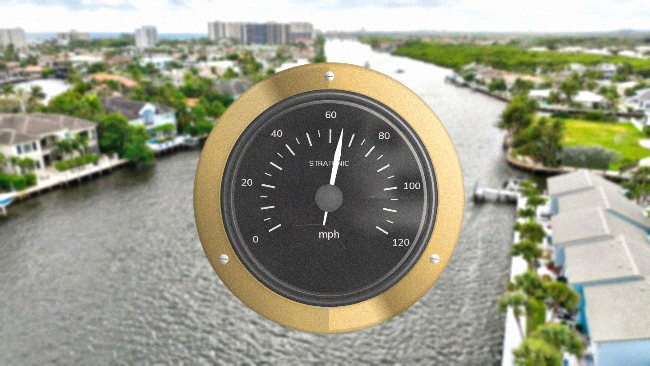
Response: 65
